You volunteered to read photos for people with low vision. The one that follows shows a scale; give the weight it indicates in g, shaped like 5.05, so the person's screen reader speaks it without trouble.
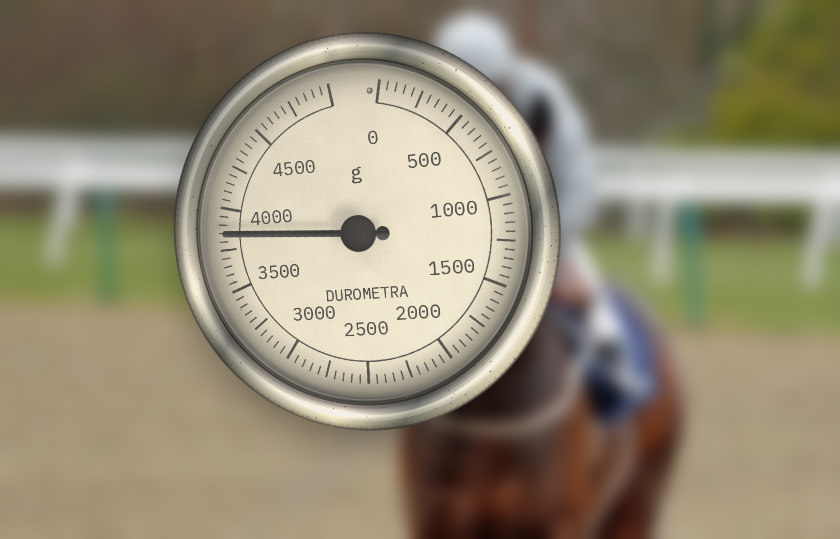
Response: 3850
